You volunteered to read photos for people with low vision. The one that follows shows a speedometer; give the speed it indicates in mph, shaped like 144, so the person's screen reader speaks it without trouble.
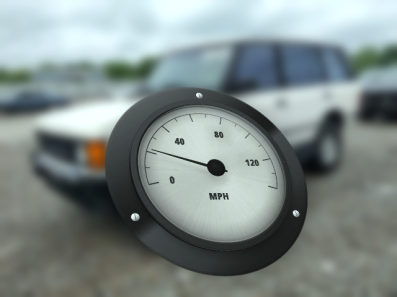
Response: 20
